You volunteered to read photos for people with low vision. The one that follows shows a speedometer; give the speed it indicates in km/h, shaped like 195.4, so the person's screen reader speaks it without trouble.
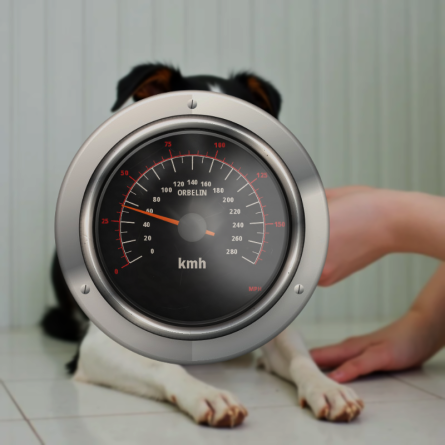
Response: 55
